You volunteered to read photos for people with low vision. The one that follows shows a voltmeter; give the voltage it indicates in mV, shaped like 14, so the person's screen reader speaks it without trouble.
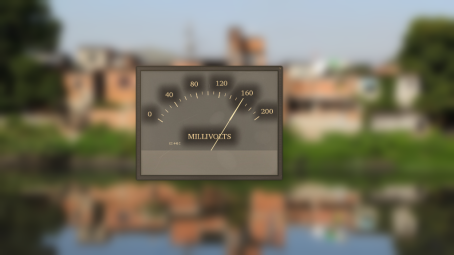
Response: 160
